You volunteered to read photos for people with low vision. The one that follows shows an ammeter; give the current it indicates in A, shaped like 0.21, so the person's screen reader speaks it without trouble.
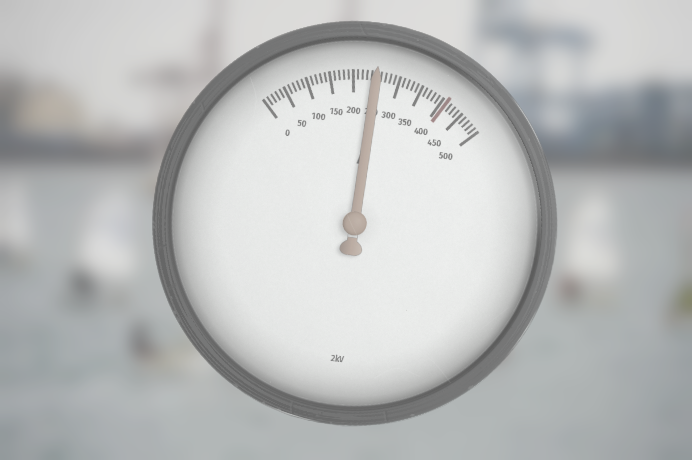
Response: 250
